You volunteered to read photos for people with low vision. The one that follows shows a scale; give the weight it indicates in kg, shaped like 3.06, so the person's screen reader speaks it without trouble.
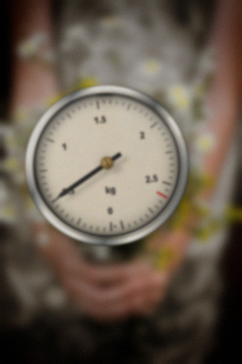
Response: 0.5
